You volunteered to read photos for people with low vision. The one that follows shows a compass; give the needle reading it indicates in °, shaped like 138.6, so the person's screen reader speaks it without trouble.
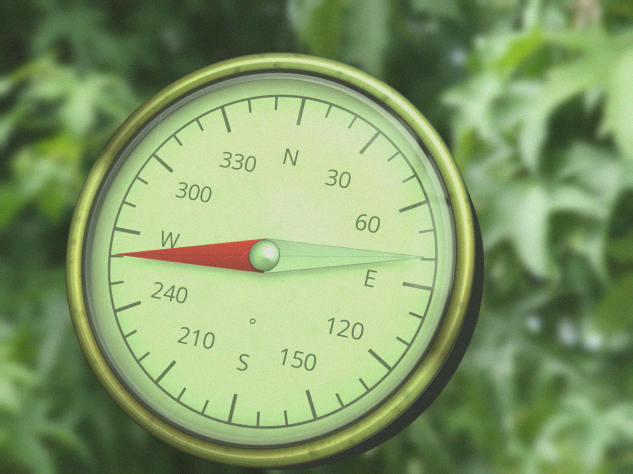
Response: 260
